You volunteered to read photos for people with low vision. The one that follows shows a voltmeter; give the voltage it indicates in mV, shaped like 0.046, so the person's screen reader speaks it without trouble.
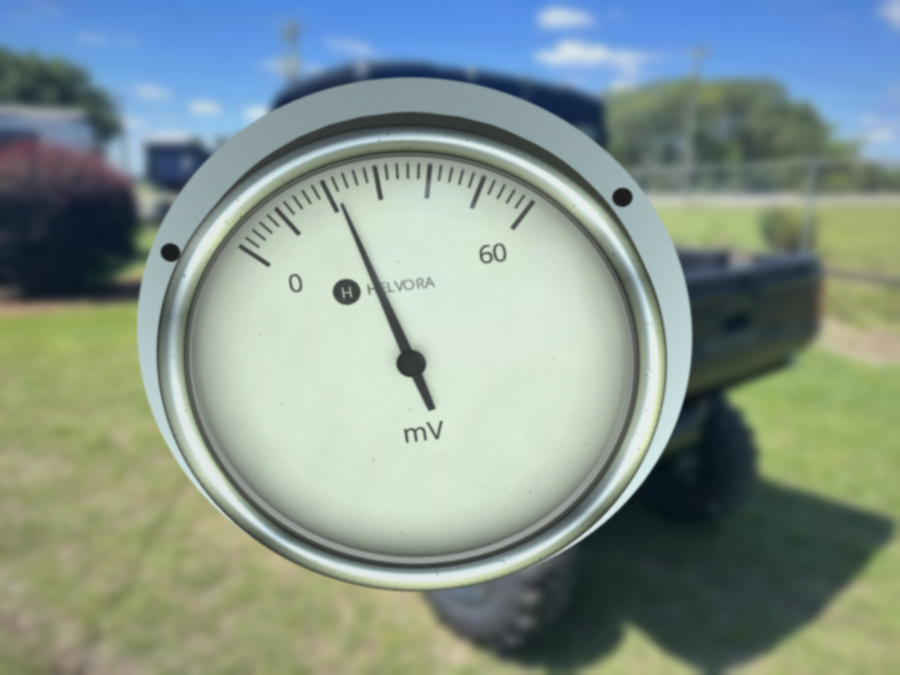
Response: 22
